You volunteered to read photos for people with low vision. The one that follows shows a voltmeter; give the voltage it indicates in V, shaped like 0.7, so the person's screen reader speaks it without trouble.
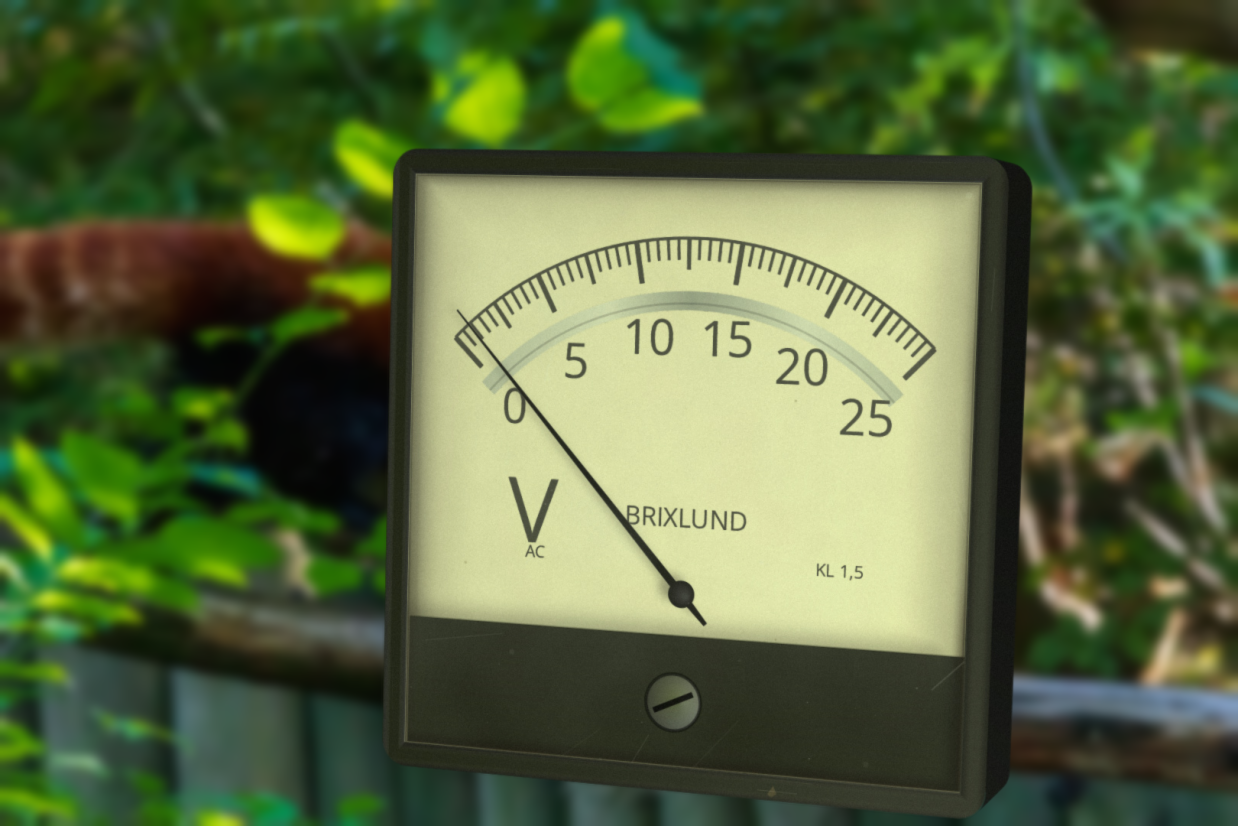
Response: 1
